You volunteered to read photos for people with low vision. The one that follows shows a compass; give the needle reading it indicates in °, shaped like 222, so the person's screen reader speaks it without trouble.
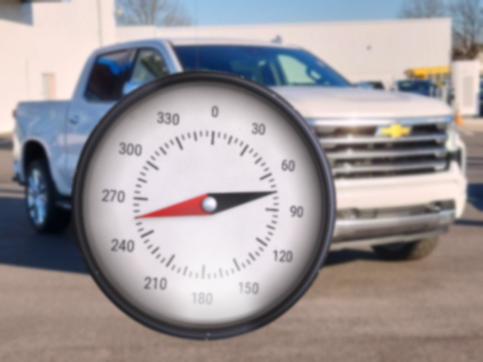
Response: 255
